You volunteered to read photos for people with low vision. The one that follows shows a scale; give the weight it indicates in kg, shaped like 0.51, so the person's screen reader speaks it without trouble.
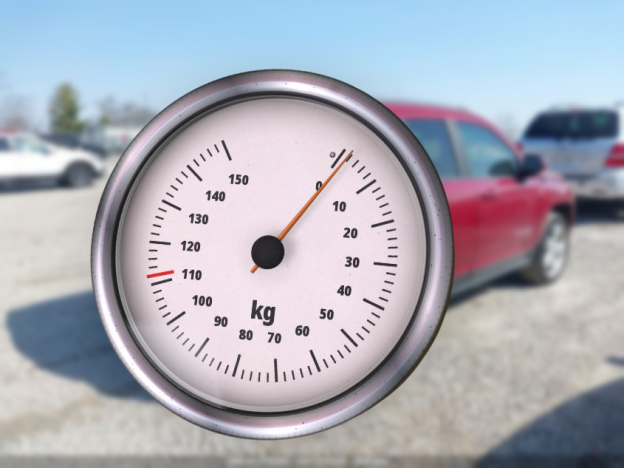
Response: 2
